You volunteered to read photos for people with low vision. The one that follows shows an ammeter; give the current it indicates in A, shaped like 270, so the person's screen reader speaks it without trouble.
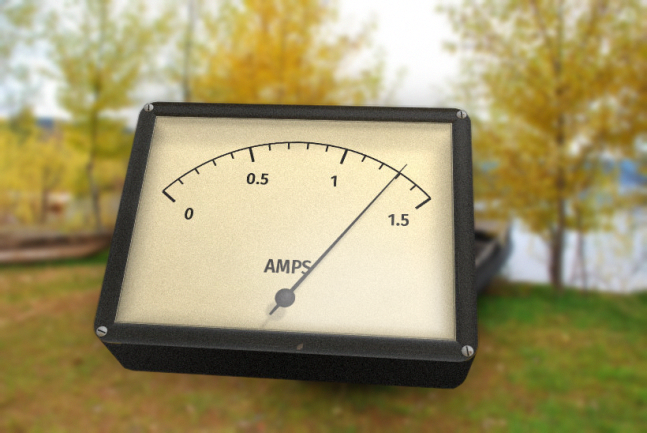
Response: 1.3
